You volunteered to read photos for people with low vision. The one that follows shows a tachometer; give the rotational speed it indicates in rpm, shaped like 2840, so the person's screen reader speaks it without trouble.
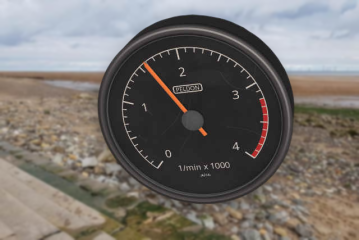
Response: 1600
